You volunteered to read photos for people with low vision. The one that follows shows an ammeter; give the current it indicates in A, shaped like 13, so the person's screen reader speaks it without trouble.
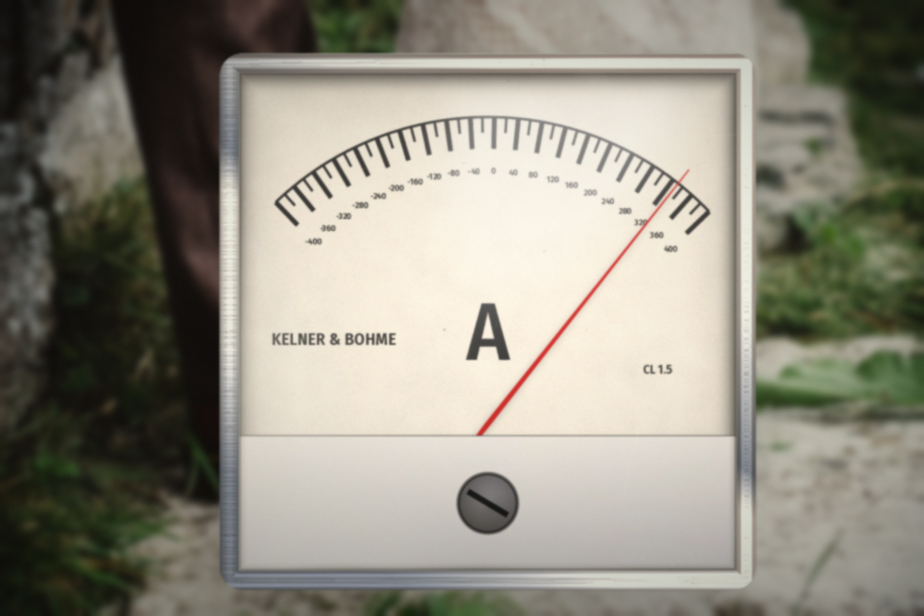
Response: 330
